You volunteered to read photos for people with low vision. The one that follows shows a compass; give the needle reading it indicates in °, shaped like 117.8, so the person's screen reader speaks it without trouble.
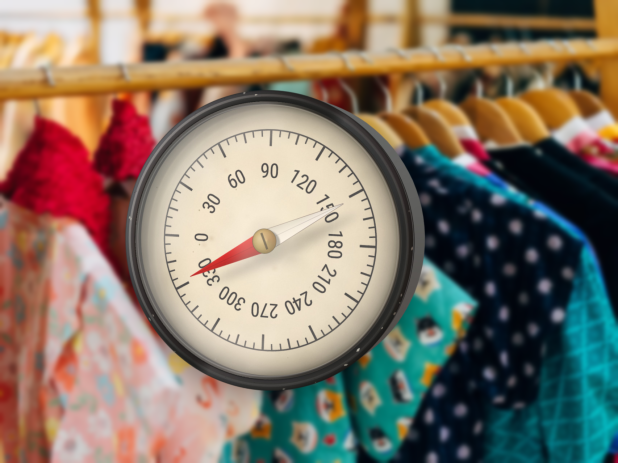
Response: 332.5
